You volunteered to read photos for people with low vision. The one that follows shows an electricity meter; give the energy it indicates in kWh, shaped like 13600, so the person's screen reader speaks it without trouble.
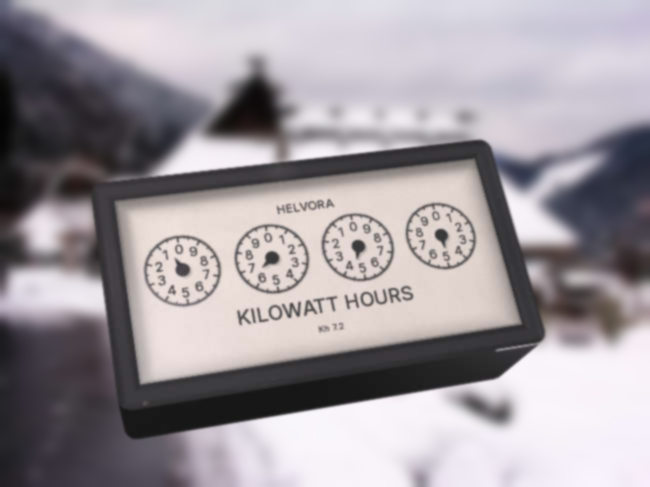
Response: 645
